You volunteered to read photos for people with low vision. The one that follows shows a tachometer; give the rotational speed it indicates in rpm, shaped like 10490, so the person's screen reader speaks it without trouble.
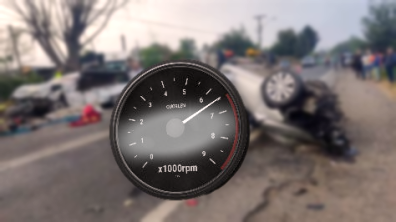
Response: 6500
